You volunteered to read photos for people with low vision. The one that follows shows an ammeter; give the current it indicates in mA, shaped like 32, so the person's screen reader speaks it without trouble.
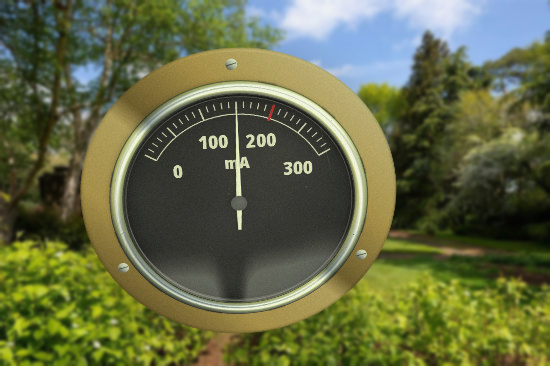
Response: 150
